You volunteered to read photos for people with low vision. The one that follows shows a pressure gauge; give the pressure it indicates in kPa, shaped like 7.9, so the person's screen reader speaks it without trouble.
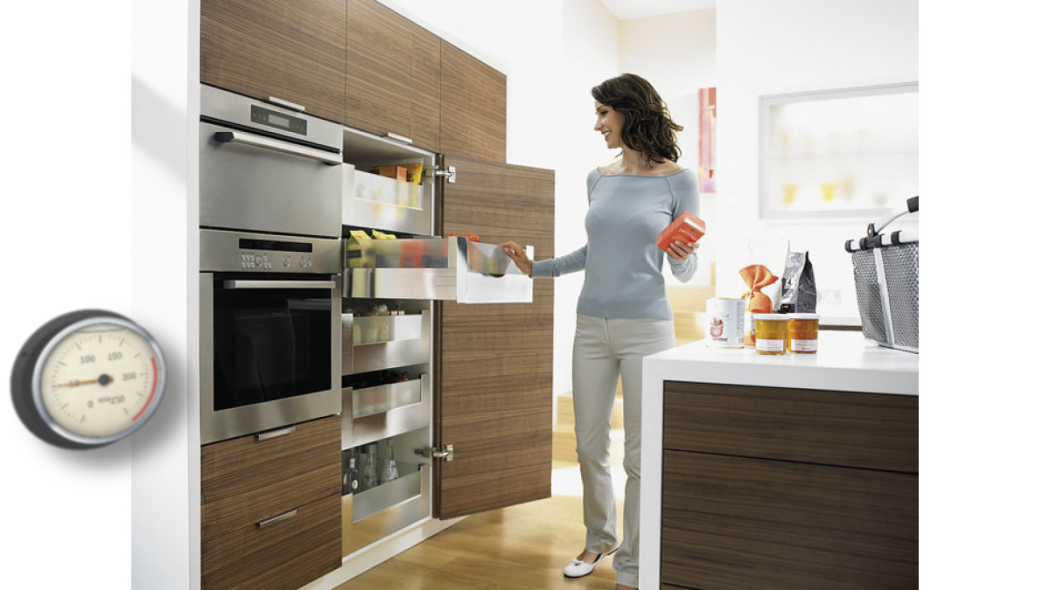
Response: 50
